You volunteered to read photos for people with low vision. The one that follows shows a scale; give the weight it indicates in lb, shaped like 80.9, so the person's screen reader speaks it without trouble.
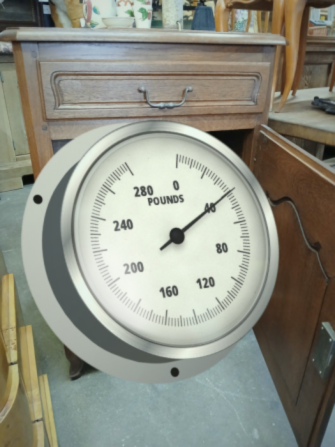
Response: 40
